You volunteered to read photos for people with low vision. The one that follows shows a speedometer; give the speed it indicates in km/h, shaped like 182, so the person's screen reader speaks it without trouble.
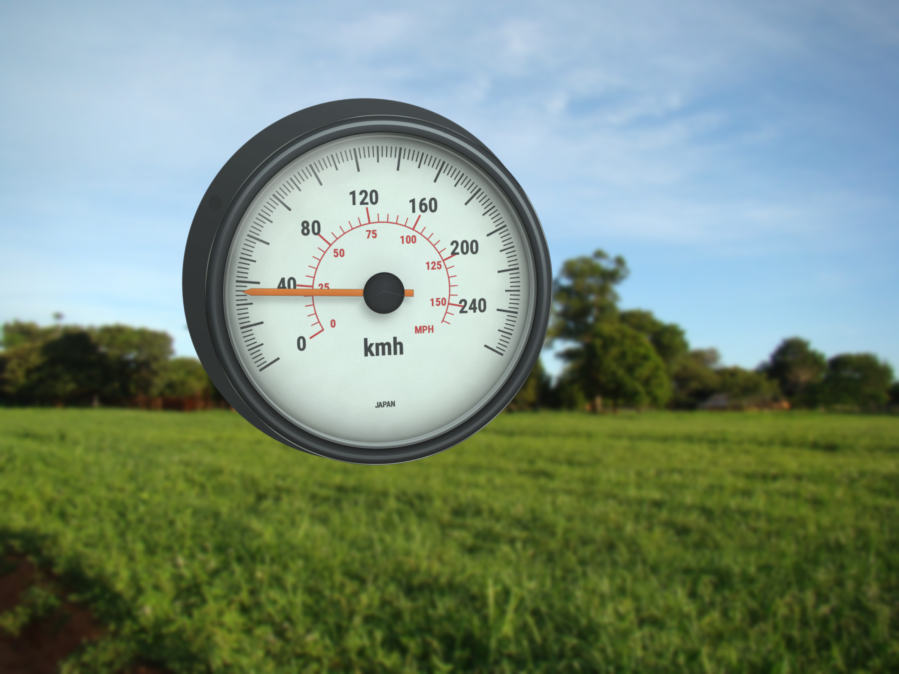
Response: 36
